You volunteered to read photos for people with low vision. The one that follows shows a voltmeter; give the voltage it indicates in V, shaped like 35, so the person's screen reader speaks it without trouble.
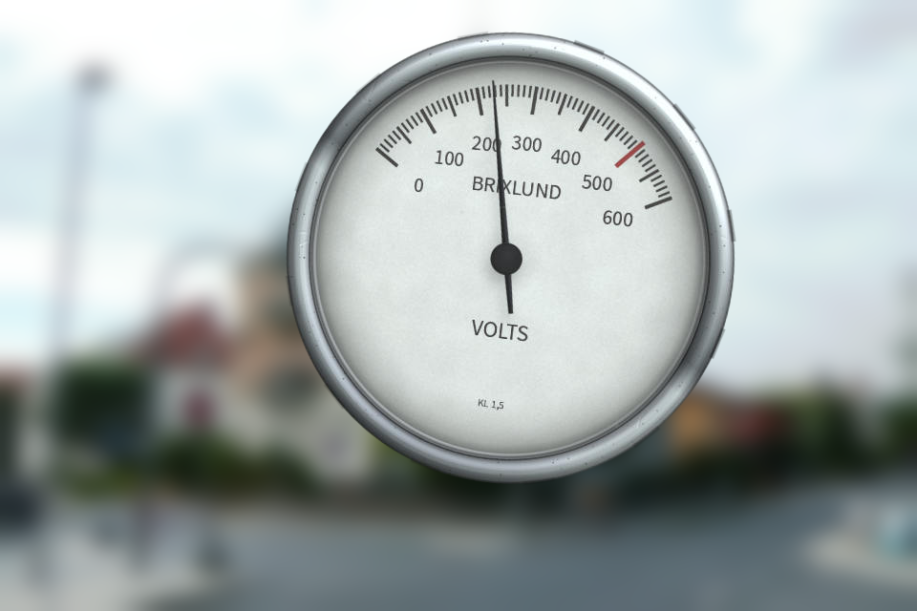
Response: 230
